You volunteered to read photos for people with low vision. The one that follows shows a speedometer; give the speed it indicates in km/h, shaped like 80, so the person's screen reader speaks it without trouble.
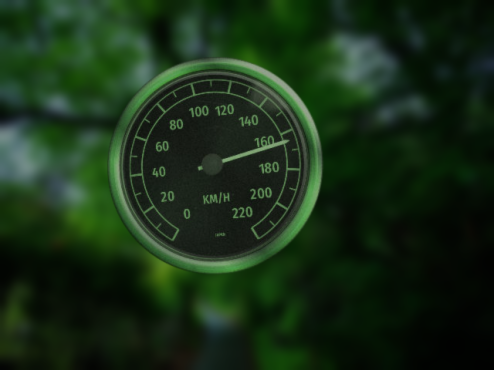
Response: 165
